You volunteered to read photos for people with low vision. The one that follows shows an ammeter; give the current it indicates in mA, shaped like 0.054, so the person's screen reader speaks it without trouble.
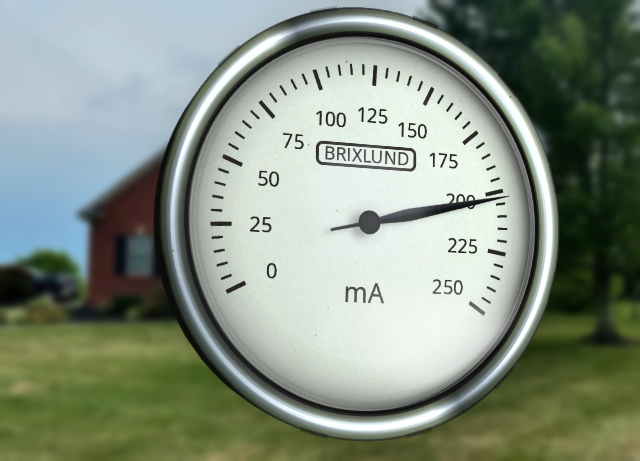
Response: 202.5
